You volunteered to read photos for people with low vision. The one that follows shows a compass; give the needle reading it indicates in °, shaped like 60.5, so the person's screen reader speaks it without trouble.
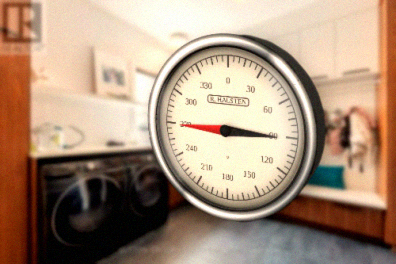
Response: 270
